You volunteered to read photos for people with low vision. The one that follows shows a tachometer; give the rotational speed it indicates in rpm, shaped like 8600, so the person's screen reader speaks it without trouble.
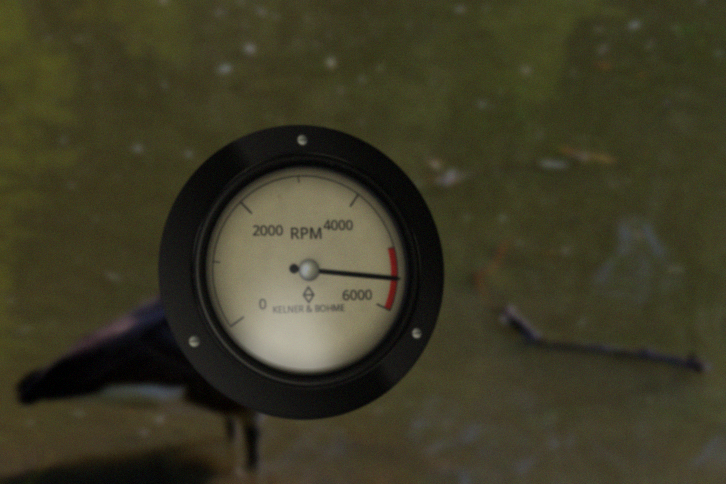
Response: 5500
